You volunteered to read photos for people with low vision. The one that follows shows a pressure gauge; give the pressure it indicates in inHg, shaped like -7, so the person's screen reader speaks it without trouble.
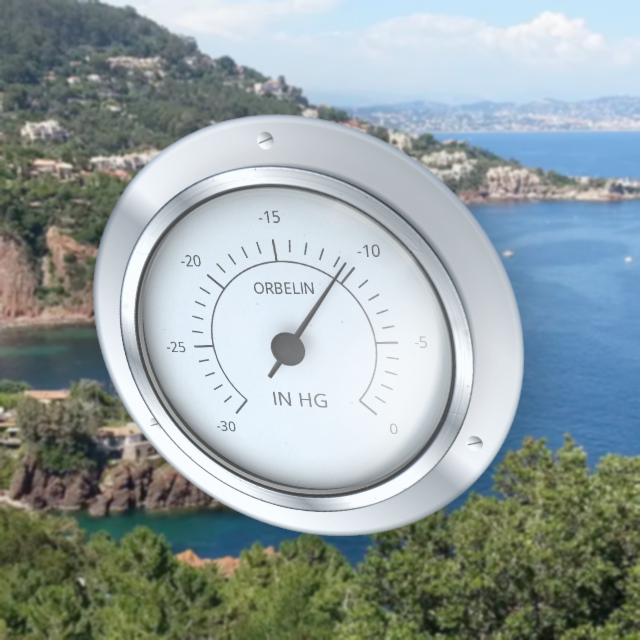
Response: -10.5
